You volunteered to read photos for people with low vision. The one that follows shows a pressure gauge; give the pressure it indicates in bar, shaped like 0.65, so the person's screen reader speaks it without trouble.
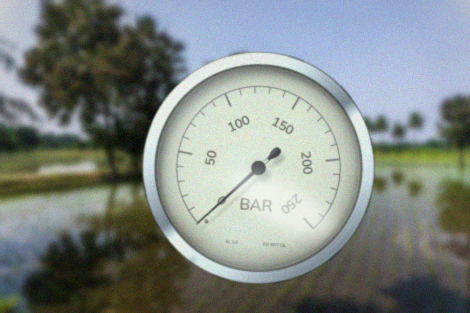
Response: 0
